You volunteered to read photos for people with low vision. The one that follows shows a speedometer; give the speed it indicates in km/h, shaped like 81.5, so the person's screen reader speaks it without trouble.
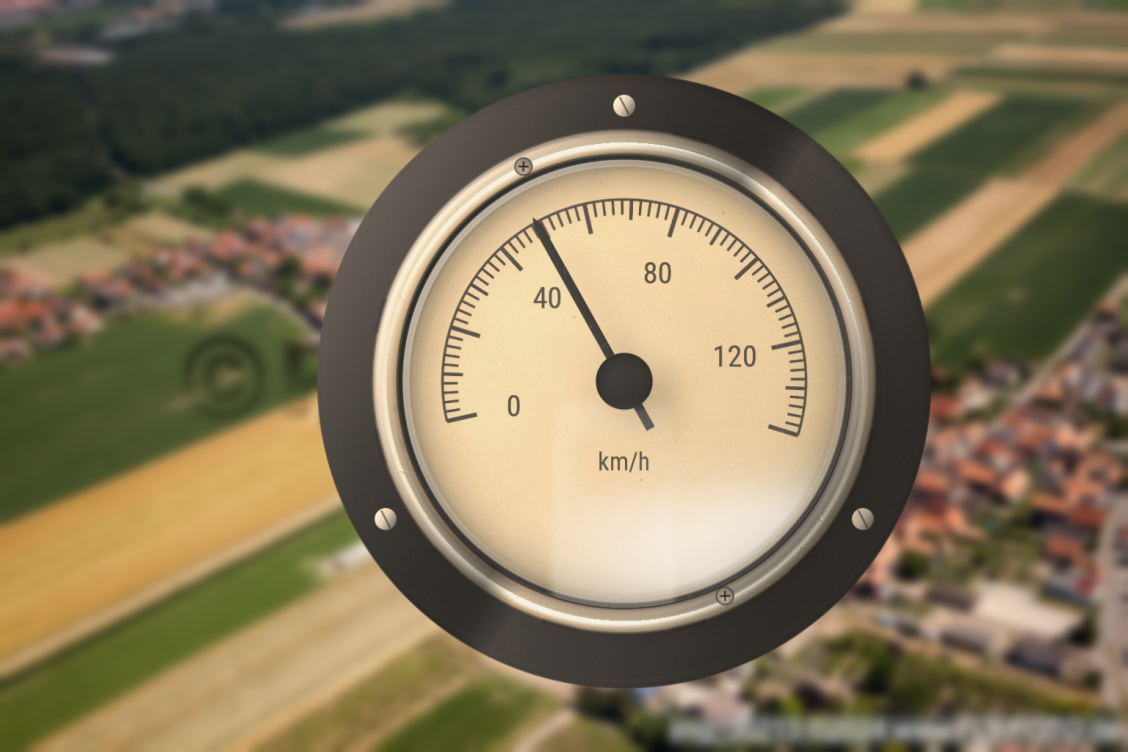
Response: 49
